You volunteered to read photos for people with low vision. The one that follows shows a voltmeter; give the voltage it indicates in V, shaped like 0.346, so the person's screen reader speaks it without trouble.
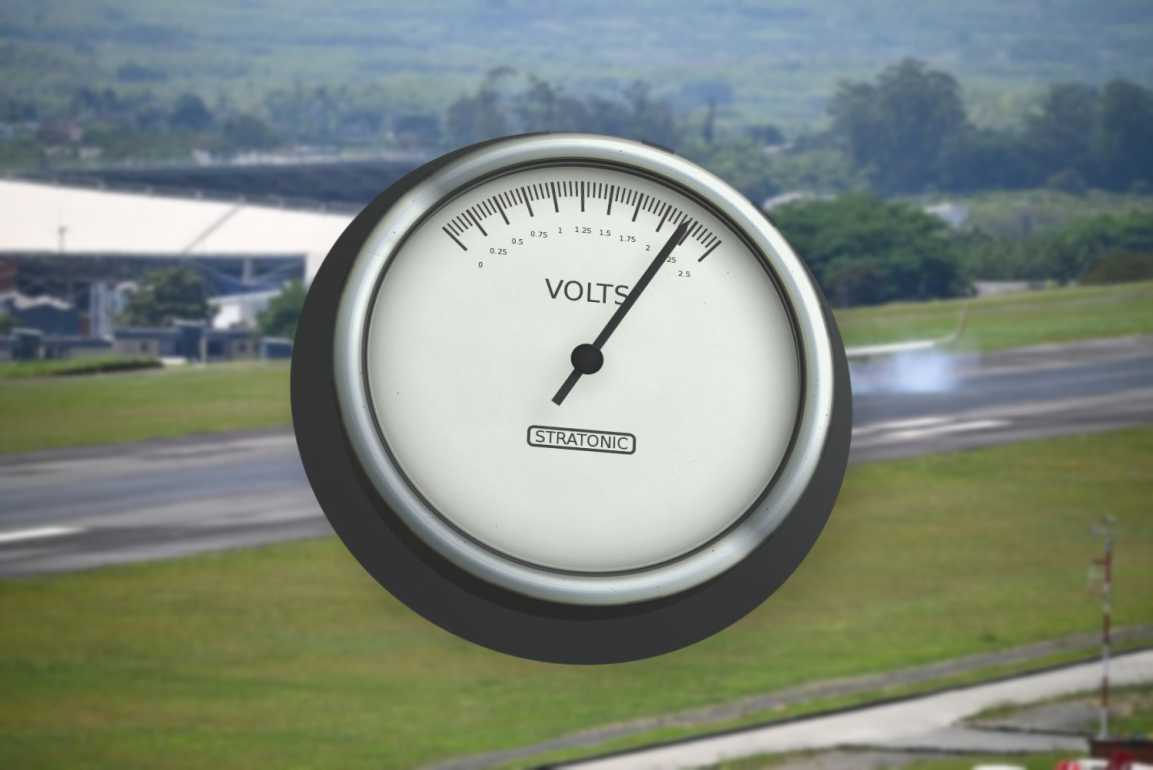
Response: 2.2
